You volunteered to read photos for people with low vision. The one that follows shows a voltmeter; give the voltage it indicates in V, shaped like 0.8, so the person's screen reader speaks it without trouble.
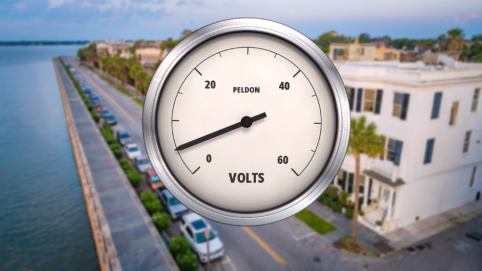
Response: 5
